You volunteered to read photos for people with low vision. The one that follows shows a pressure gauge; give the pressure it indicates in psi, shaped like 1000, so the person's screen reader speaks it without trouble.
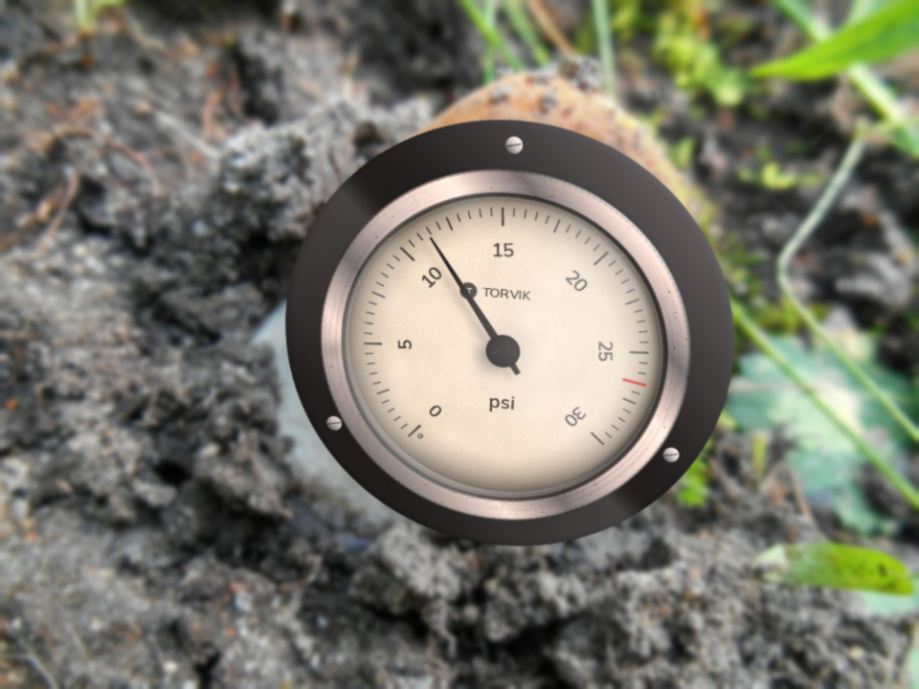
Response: 11.5
